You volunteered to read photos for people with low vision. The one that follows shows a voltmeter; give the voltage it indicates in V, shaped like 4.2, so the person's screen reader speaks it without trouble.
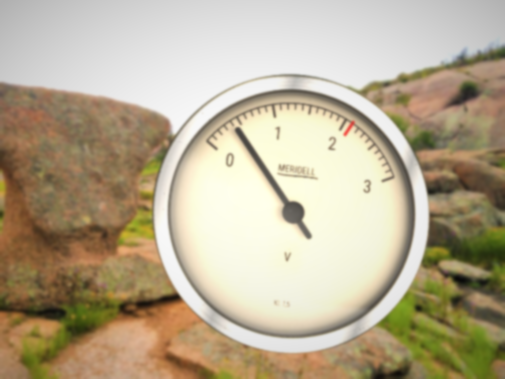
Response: 0.4
